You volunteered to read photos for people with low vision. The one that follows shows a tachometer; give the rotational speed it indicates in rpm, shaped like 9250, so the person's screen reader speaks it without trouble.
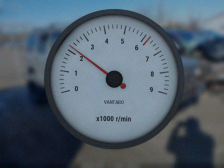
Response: 2200
